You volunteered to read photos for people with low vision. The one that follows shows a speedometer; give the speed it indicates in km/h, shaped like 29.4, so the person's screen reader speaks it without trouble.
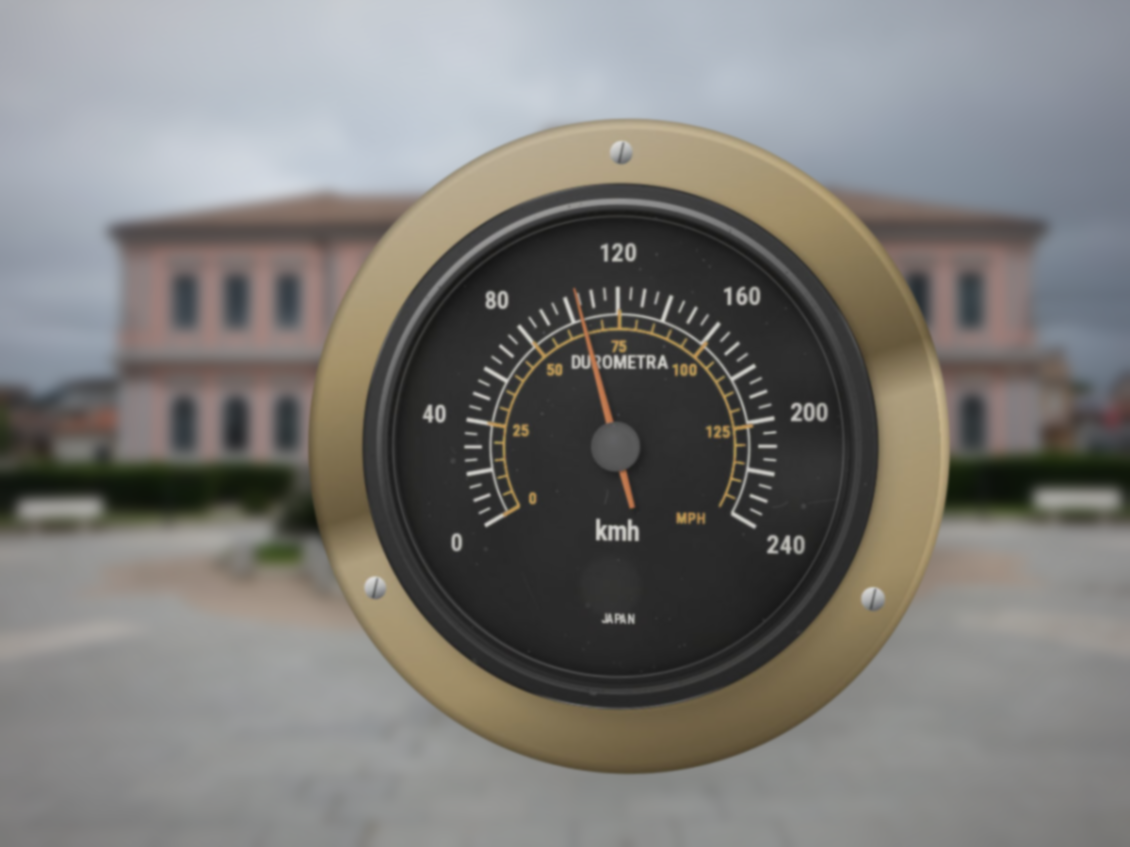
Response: 105
